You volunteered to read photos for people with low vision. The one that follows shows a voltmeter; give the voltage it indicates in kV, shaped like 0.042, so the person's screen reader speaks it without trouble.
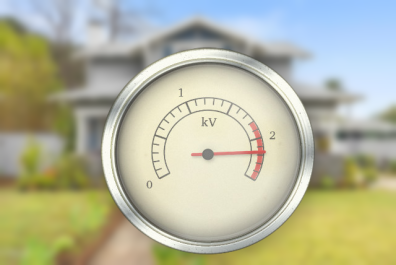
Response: 2.15
